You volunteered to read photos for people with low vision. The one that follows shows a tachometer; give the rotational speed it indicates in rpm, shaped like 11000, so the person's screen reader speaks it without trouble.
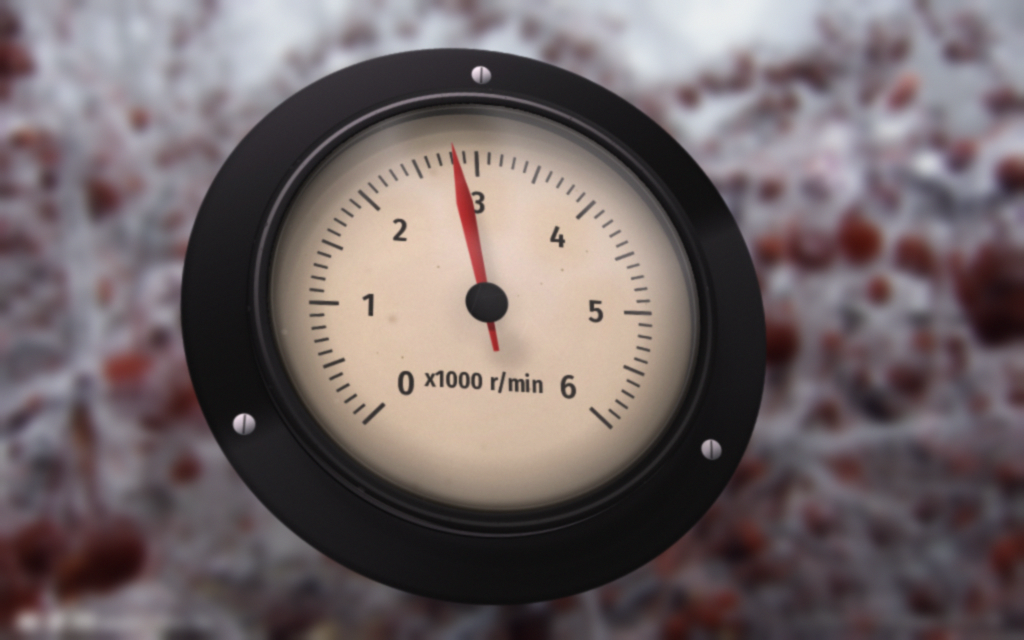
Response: 2800
